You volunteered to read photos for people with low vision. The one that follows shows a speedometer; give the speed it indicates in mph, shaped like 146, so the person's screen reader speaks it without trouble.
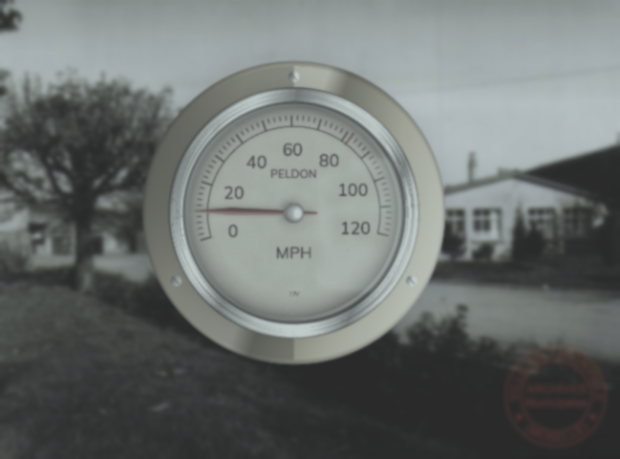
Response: 10
